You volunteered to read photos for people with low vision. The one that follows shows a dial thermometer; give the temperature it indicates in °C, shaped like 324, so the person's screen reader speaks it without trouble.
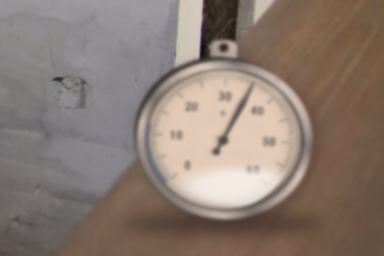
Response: 35
